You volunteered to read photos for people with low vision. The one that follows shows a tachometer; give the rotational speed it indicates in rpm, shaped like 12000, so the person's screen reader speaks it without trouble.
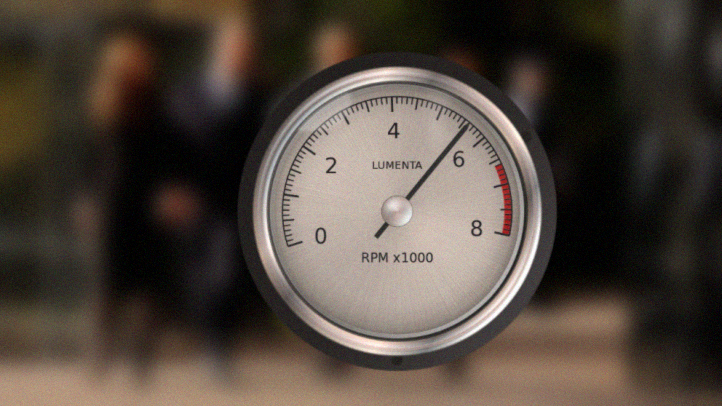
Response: 5600
